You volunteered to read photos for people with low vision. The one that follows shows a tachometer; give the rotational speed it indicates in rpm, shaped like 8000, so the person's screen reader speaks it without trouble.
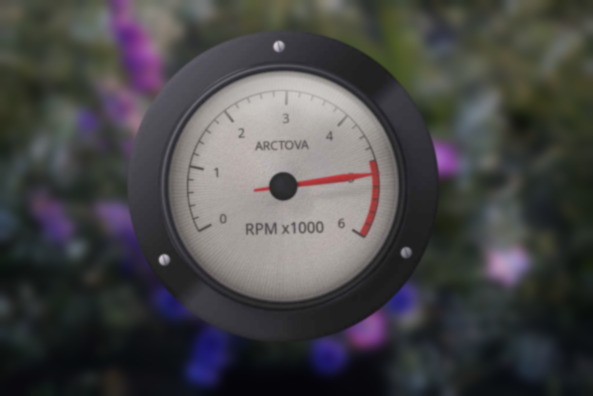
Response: 5000
